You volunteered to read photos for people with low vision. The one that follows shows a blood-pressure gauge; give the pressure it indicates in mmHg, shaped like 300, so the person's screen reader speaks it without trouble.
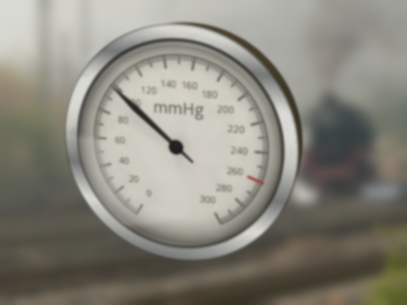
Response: 100
